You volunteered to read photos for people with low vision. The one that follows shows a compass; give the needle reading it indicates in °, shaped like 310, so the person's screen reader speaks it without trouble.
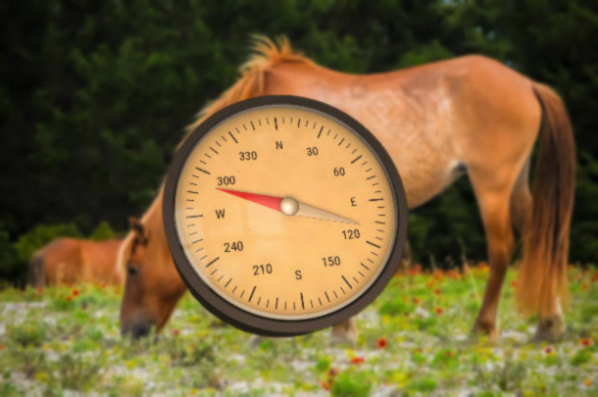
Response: 290
